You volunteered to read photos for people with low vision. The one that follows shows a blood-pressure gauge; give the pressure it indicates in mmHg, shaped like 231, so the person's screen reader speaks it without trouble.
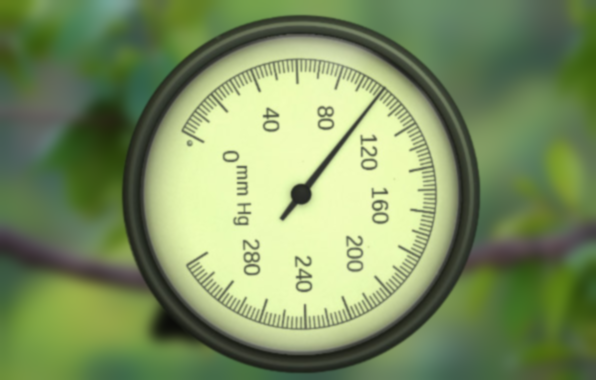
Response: 100
